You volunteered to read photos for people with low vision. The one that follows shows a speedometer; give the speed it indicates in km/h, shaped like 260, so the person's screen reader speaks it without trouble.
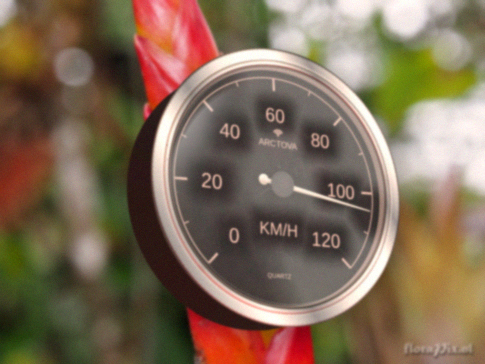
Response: 105
